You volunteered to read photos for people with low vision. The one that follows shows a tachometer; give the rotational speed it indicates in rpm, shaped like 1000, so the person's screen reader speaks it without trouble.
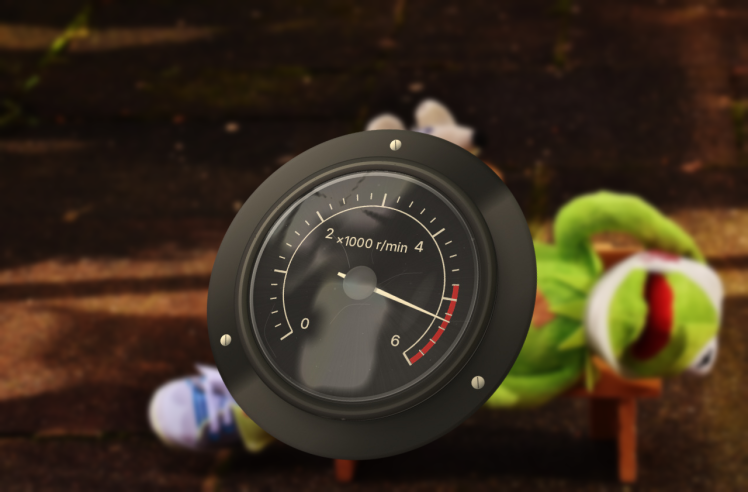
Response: 5300
